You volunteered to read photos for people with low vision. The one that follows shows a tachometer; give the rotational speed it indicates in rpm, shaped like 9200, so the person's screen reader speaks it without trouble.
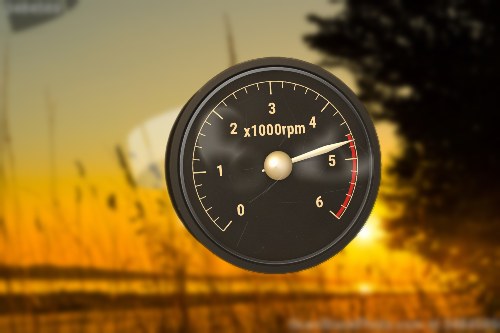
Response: 4700
